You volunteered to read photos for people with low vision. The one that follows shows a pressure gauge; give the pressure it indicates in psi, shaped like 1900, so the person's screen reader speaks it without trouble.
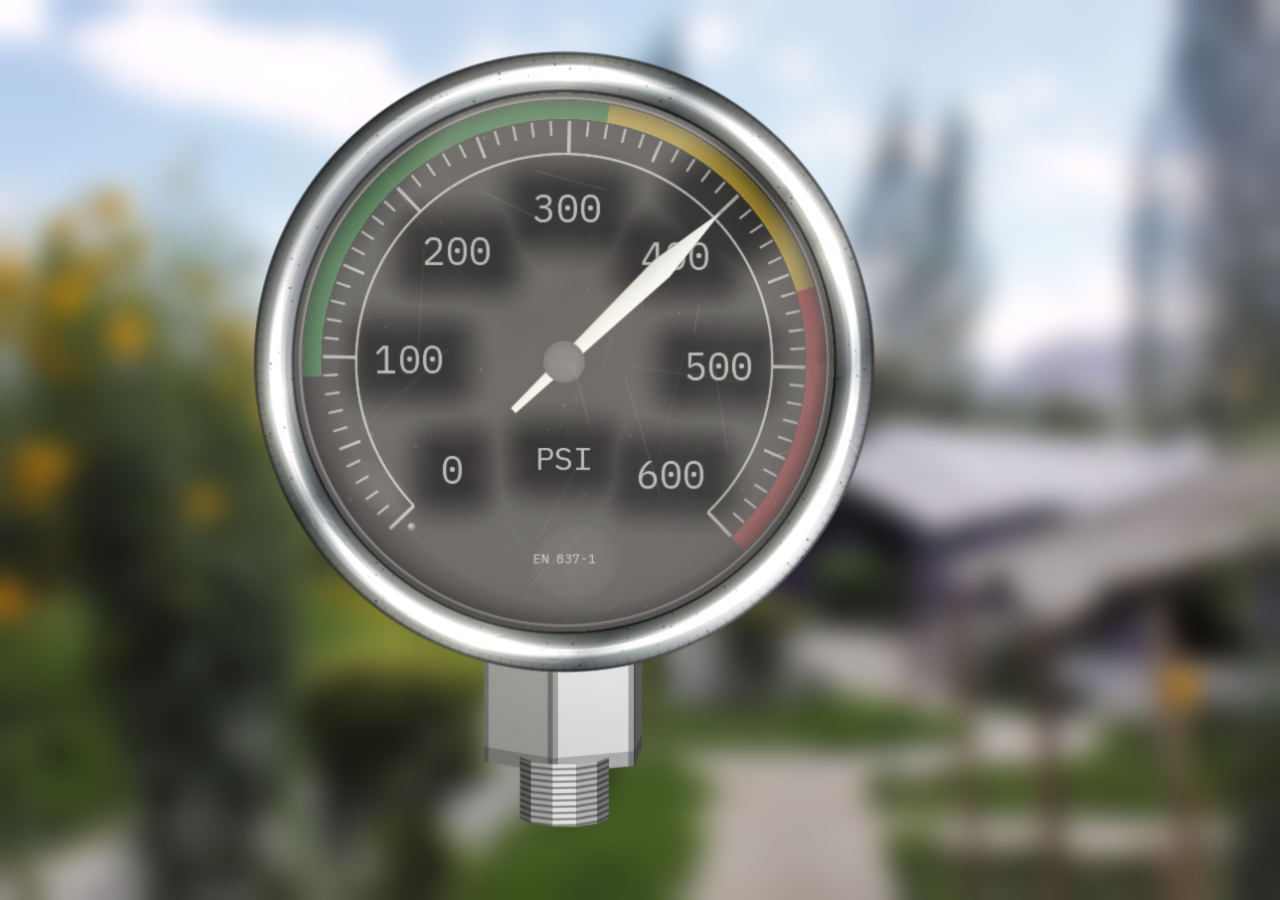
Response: 400
